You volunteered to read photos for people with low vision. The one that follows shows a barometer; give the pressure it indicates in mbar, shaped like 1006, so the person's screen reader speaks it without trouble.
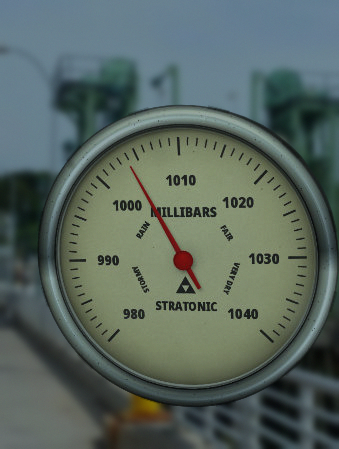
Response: 1004
